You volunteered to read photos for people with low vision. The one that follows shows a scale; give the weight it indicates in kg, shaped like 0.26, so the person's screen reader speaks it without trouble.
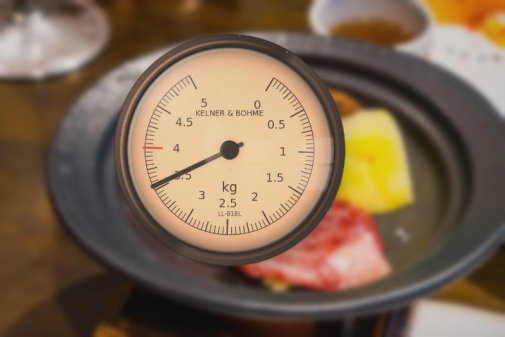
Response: 3.55
